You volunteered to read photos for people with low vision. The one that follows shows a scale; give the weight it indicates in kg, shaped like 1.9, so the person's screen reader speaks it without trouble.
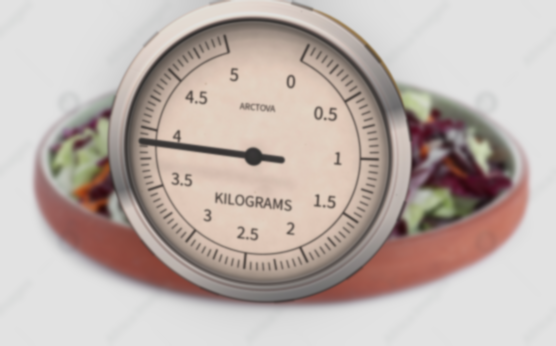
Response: 3.9
